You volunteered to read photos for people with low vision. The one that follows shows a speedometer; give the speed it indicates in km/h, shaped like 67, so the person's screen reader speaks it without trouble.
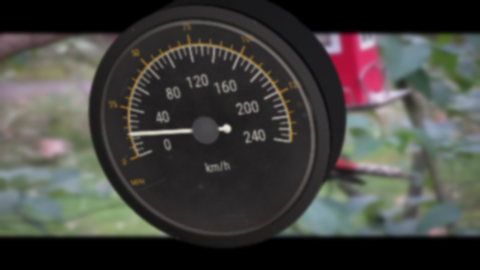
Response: 20
